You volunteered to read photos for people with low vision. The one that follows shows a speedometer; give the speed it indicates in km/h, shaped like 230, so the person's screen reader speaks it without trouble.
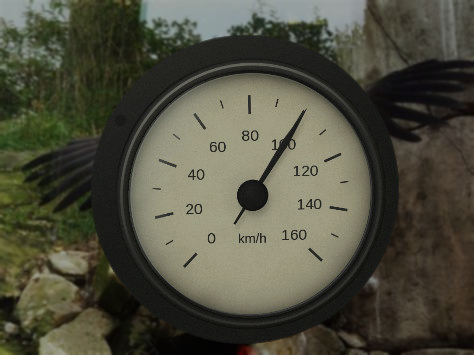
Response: 100
